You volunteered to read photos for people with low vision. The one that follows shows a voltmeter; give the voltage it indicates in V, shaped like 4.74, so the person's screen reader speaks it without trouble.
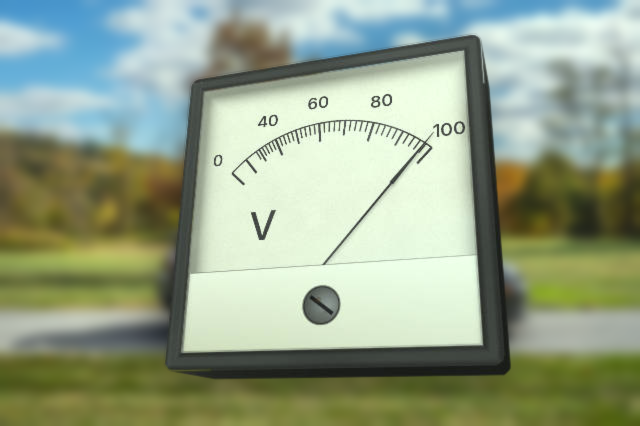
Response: 98
